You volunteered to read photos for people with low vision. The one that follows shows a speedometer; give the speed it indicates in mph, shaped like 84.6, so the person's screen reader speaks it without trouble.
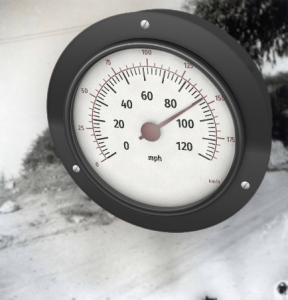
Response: 90
